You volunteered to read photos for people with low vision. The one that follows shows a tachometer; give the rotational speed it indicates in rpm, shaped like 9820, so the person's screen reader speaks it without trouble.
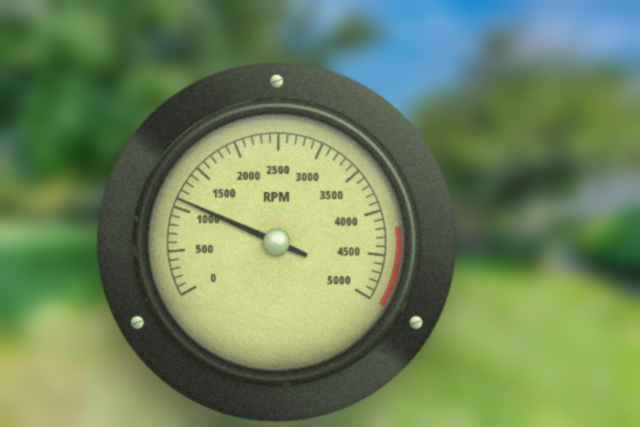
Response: 1100
